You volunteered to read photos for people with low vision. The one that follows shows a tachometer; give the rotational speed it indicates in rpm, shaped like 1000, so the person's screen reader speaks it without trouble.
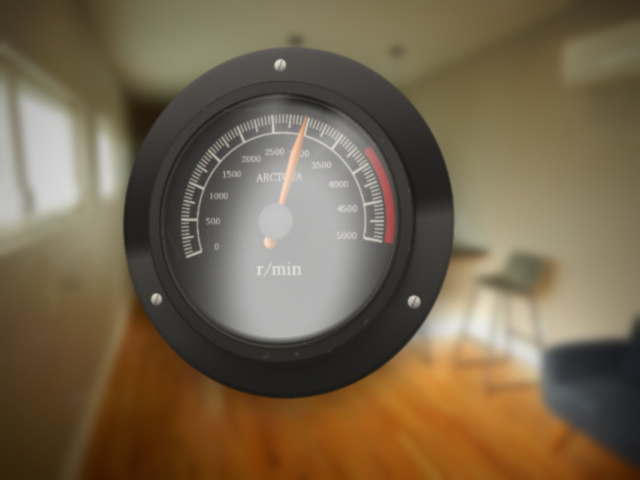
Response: 3000
